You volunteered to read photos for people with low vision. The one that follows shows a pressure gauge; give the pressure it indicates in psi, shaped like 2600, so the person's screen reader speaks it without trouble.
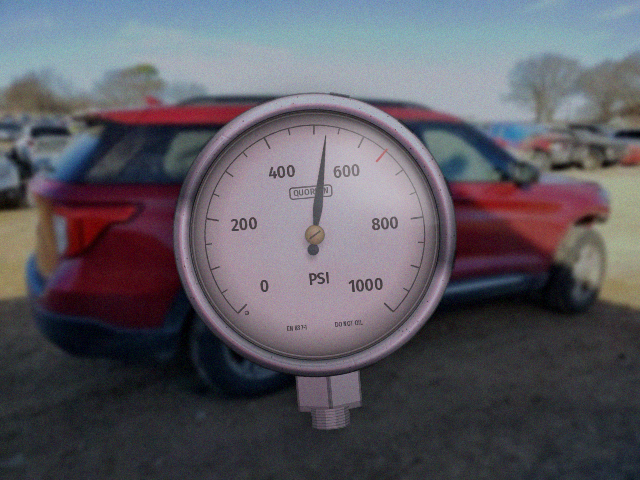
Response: 525
